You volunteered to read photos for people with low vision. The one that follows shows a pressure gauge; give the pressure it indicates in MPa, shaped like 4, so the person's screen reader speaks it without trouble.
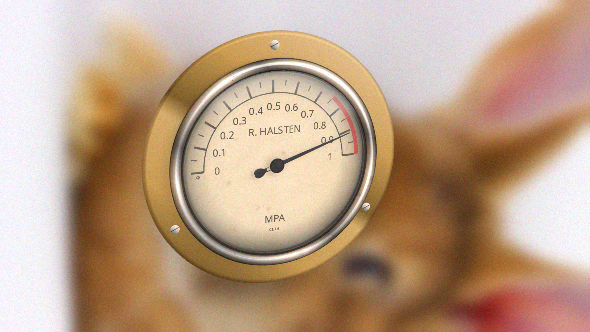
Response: 0.9
